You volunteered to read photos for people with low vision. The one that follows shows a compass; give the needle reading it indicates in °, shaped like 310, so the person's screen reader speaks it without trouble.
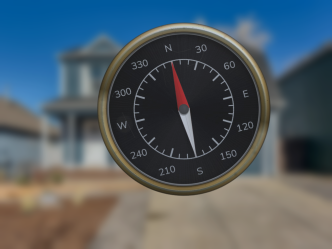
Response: 0
